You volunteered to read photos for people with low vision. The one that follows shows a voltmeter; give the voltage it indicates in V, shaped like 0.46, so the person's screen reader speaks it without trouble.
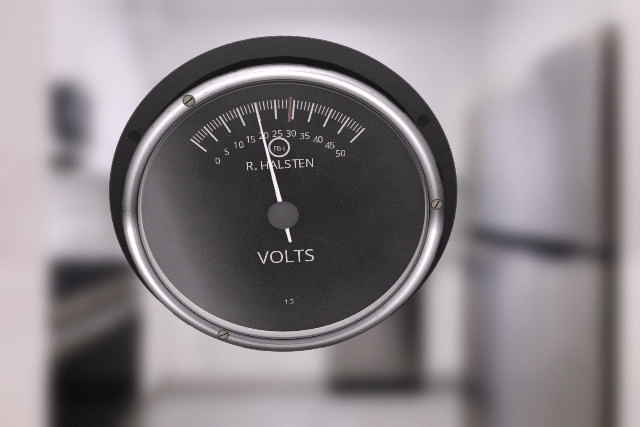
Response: 20
